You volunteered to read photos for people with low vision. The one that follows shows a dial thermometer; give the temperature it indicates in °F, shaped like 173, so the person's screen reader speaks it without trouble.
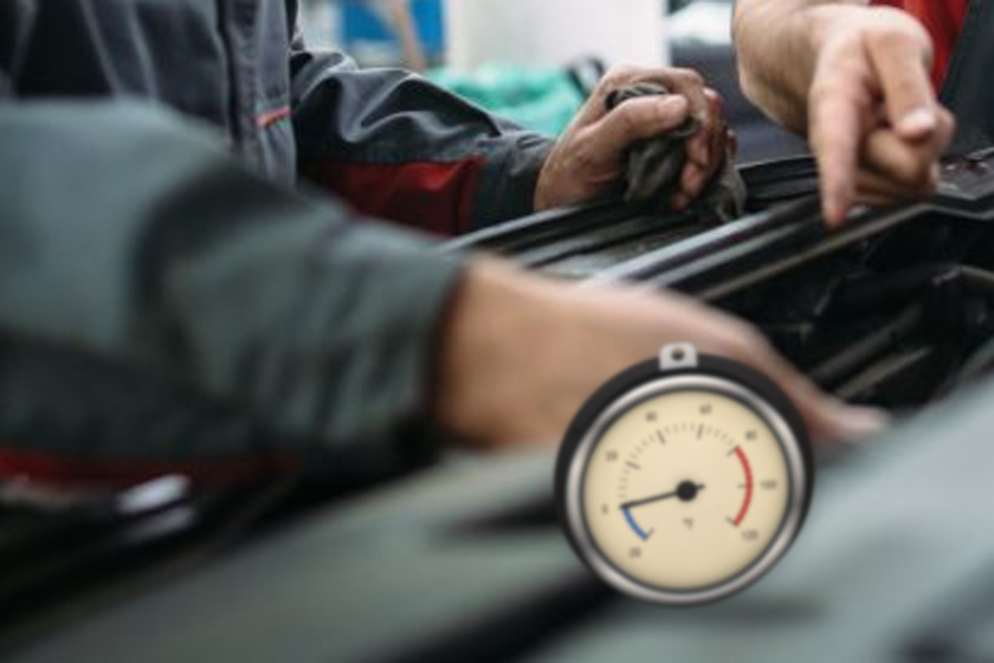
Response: 0
